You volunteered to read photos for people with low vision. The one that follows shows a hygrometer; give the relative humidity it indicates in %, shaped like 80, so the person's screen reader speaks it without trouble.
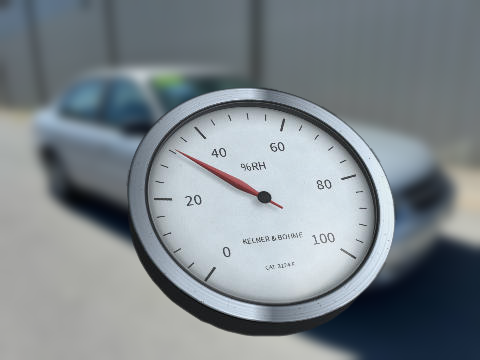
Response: 32
